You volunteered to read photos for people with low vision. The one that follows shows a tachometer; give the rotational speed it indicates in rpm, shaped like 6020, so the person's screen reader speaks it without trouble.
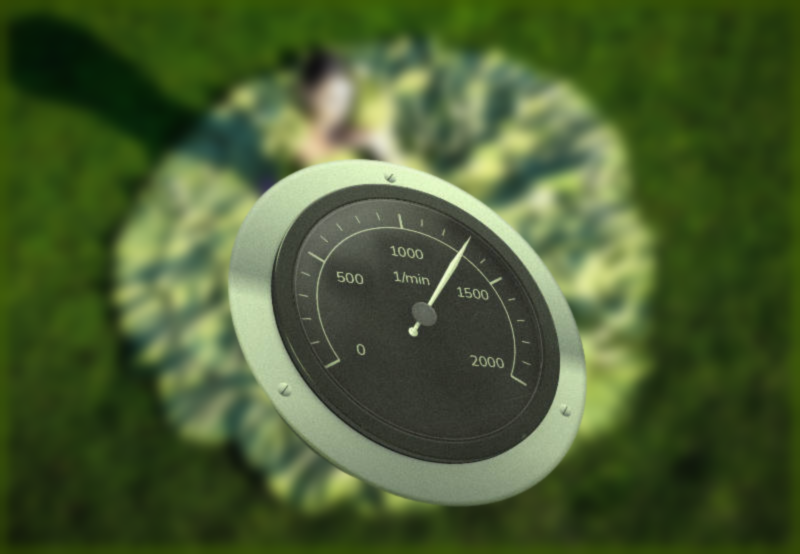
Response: 1300
